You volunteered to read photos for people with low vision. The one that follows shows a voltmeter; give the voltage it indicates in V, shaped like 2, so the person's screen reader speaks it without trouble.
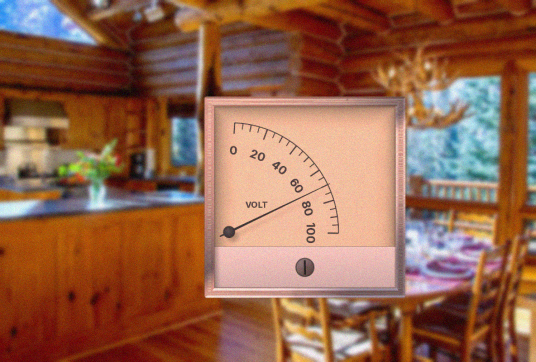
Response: 70
